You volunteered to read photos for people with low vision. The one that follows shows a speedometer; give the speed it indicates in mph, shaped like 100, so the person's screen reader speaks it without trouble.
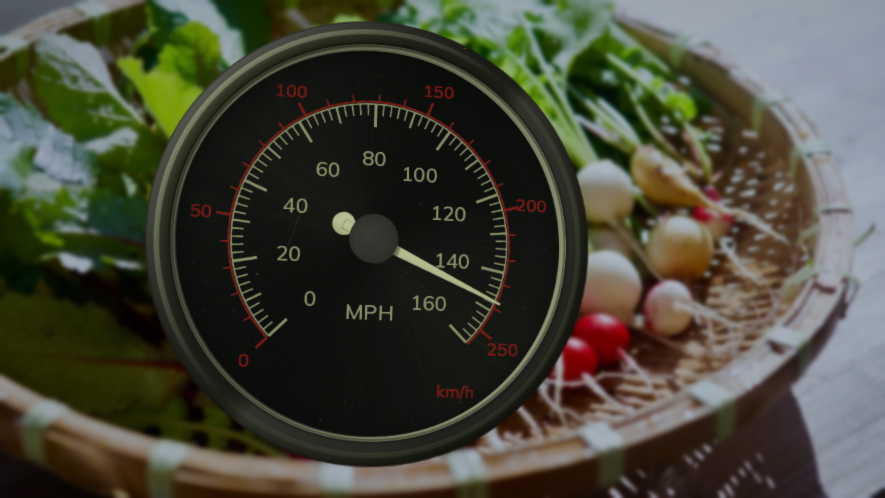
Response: 148
